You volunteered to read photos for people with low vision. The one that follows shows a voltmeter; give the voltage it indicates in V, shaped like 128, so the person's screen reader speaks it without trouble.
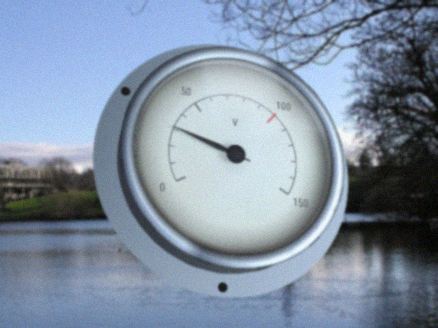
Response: 30
